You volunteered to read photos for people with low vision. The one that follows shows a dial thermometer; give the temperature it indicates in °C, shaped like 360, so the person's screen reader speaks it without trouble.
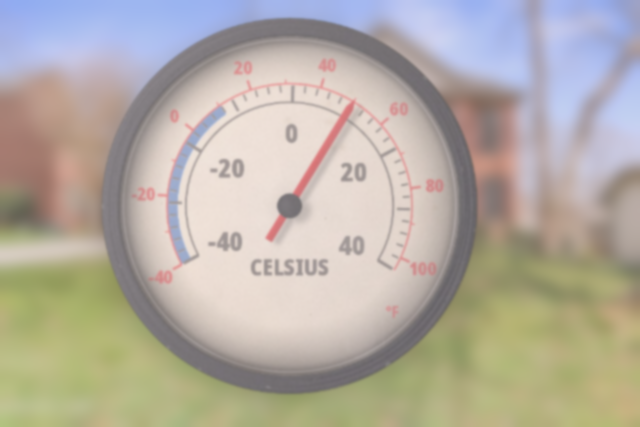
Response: 10
